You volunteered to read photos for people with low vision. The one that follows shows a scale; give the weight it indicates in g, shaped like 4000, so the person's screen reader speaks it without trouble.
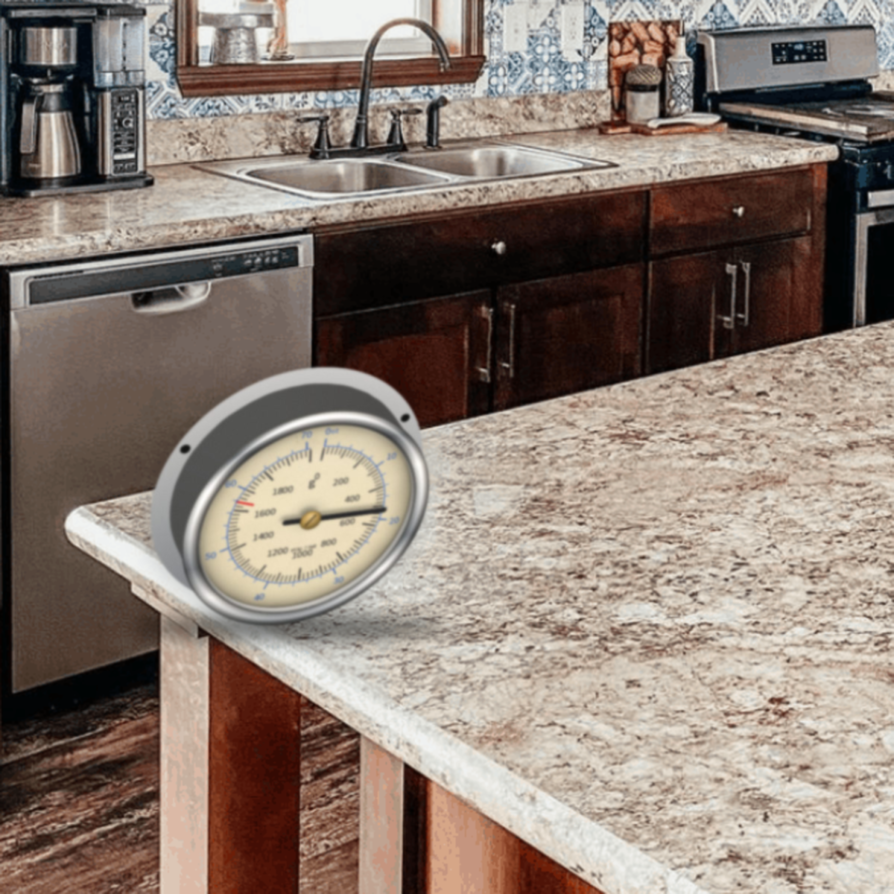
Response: 500
